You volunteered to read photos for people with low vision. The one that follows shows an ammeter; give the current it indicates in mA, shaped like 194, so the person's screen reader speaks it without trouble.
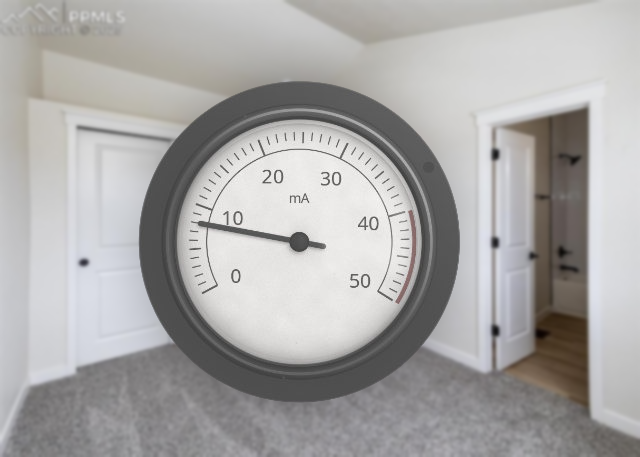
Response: 8
